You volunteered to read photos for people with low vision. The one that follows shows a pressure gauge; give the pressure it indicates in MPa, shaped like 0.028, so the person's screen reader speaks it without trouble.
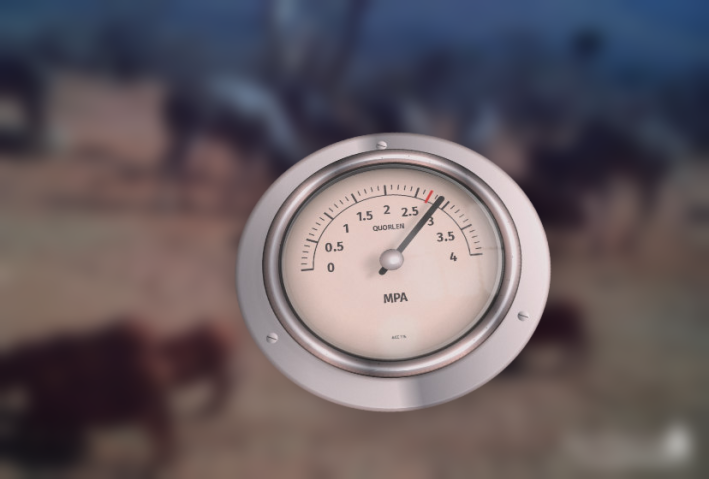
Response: 2.9
